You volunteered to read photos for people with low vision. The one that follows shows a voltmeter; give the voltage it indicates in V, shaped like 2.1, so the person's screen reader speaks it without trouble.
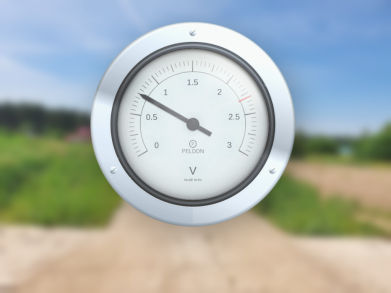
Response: 0.75
